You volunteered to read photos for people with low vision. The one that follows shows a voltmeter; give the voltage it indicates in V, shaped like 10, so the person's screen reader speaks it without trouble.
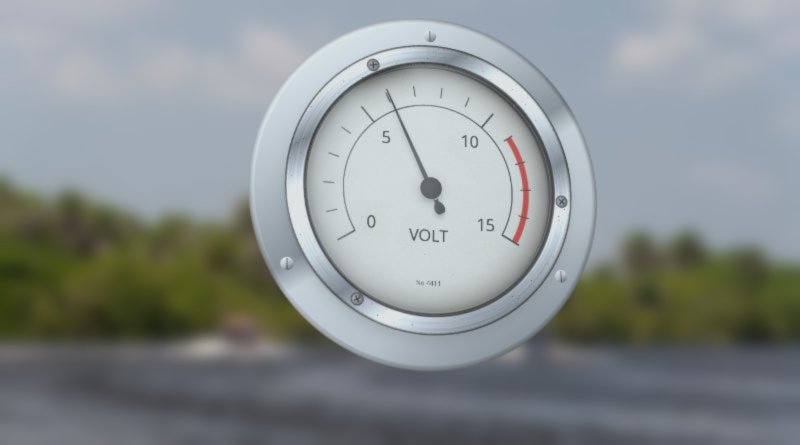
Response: 6
